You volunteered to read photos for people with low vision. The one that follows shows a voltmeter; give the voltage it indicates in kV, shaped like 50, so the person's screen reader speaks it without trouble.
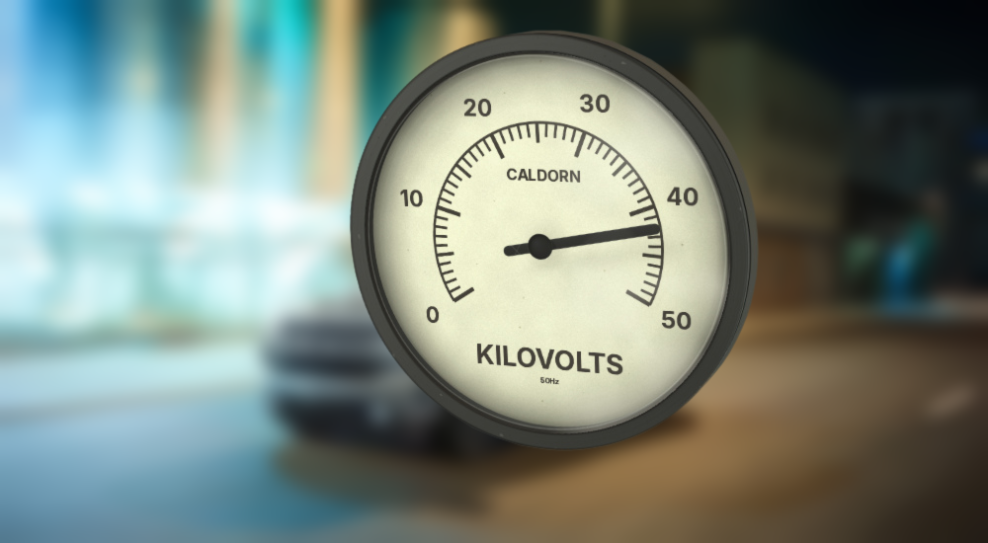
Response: 42
